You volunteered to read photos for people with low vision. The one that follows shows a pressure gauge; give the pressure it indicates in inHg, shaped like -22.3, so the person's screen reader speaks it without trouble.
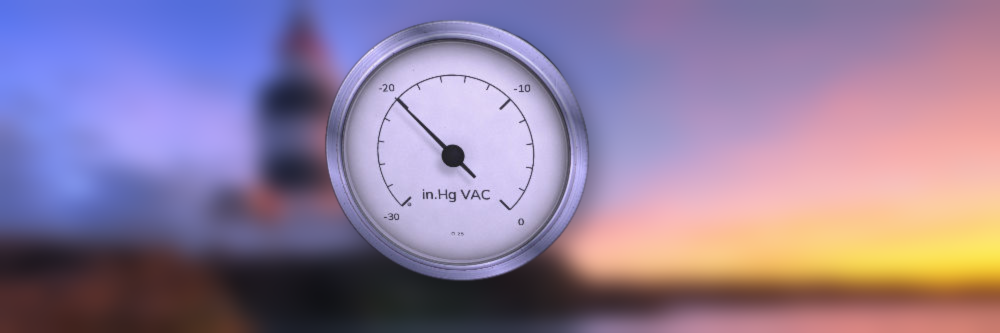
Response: -20
